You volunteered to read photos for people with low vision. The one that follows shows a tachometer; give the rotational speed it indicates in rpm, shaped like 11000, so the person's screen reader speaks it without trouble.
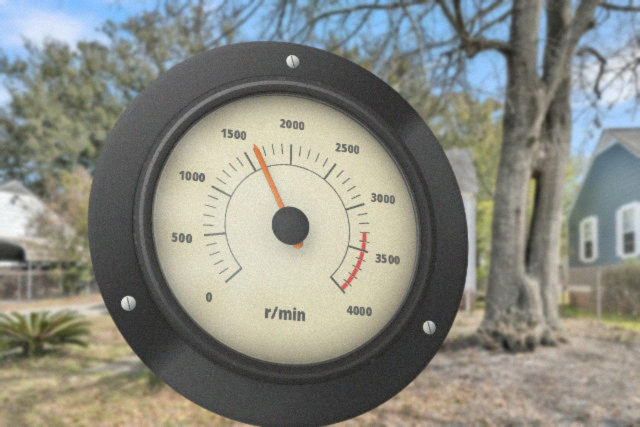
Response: 1600
